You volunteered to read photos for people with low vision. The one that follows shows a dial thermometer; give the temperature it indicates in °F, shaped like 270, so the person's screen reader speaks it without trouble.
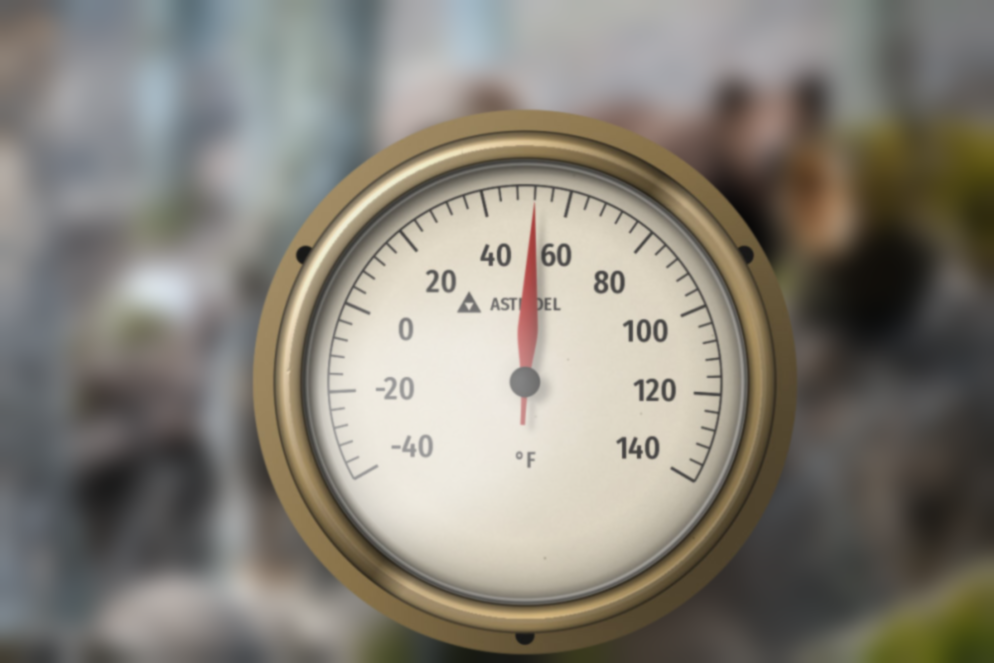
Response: 52
